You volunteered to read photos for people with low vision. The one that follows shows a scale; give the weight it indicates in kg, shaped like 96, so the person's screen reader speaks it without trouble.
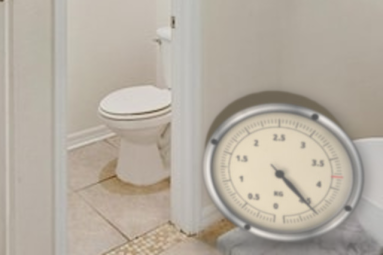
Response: 4.5
